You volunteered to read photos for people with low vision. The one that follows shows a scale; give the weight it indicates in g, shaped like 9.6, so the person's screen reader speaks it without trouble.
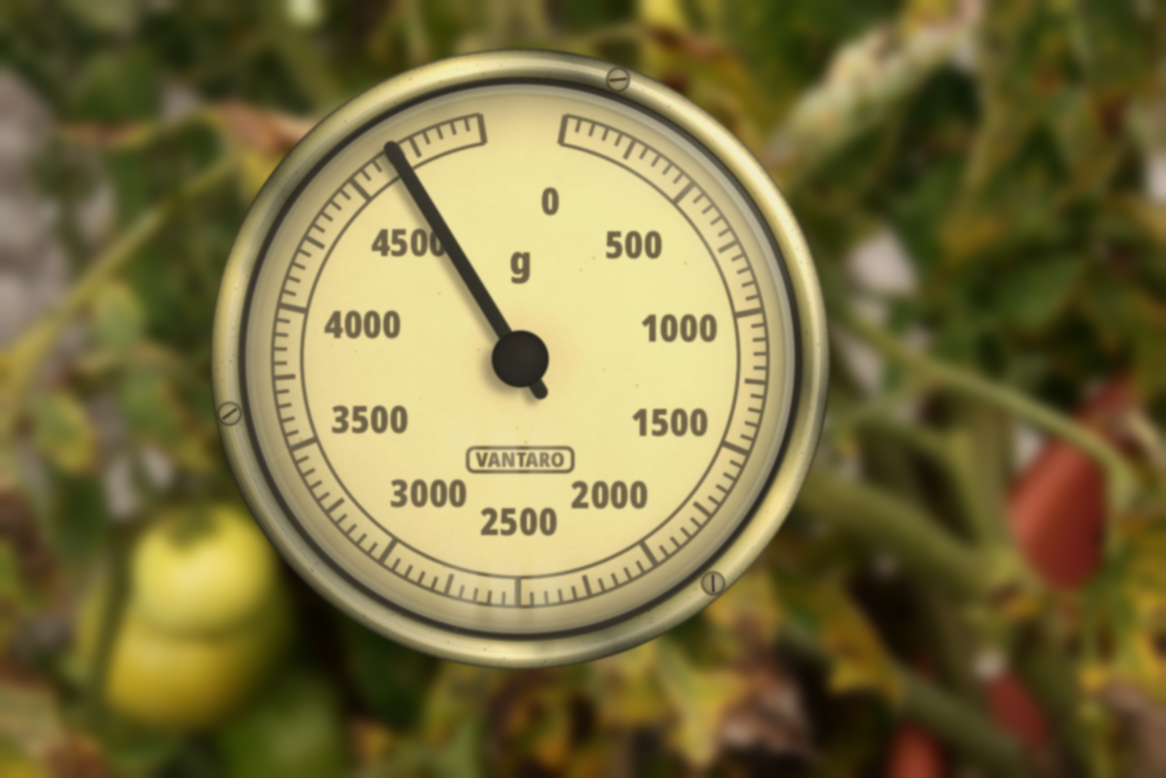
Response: 4675
